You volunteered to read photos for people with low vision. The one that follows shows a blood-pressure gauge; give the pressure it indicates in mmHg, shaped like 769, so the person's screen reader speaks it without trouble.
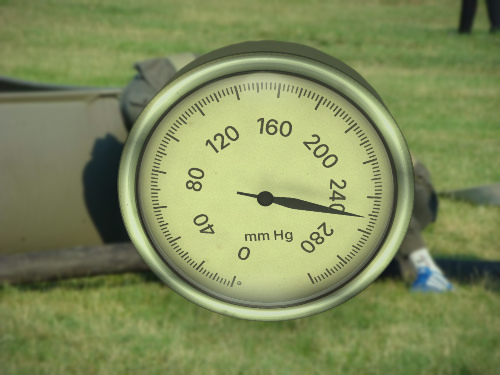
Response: 250
